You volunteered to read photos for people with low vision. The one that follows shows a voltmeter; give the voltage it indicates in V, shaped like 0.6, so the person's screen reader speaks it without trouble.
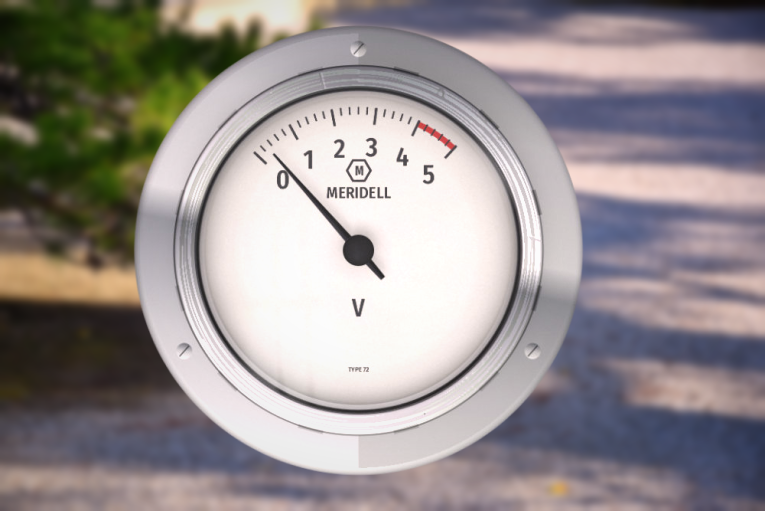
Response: 0.3
